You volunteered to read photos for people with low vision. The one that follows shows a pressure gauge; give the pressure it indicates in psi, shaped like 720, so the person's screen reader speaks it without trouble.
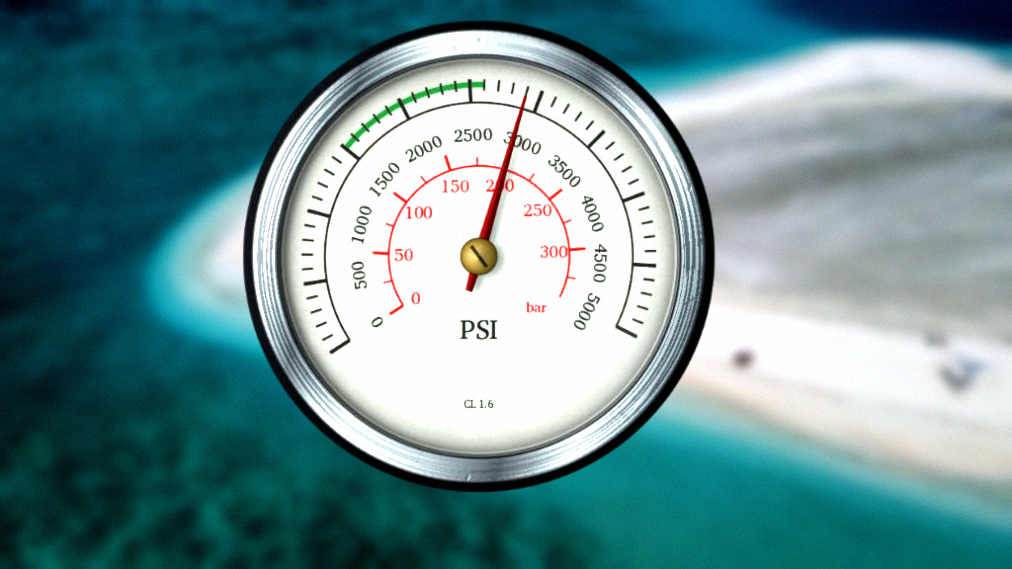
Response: 2900
